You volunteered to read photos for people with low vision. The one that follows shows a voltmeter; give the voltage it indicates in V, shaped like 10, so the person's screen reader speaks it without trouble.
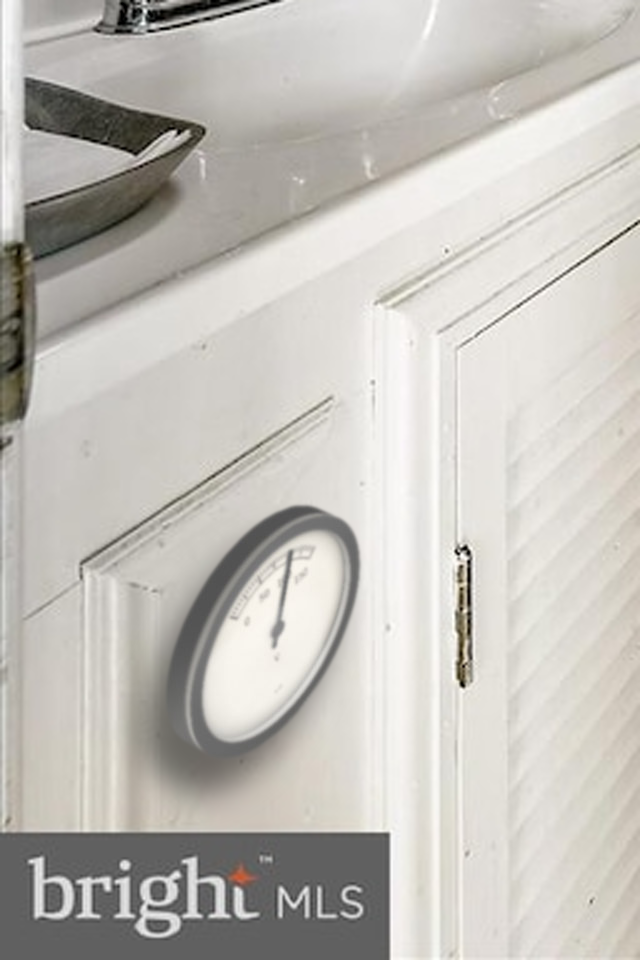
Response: 100
